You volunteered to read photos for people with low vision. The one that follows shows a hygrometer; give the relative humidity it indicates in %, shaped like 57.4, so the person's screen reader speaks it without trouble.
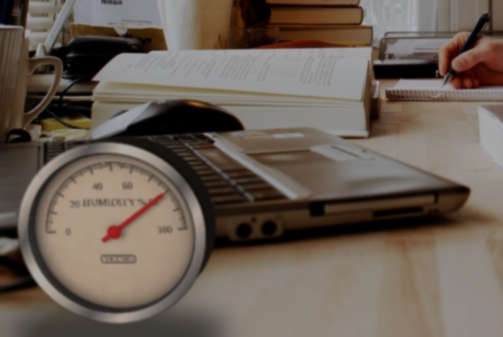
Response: 80
